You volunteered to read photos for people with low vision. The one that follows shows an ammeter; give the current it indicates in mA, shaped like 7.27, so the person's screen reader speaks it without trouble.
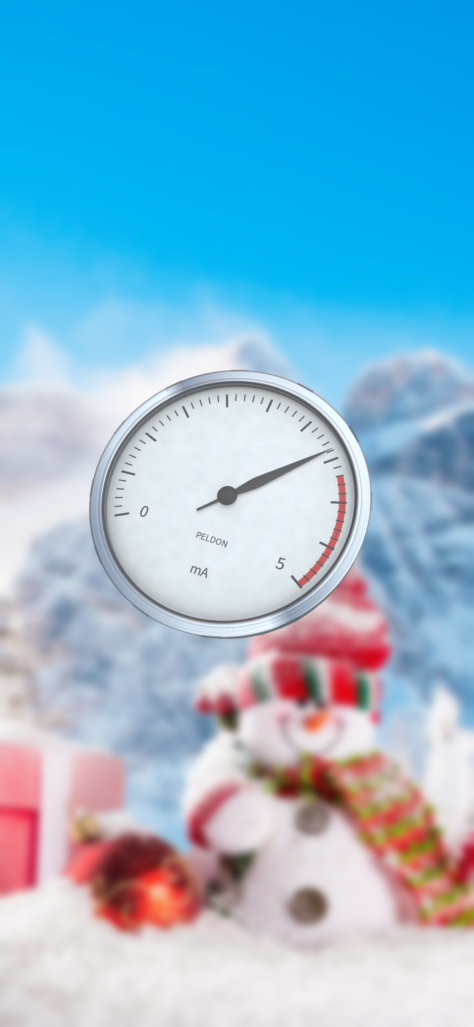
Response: 3.4
